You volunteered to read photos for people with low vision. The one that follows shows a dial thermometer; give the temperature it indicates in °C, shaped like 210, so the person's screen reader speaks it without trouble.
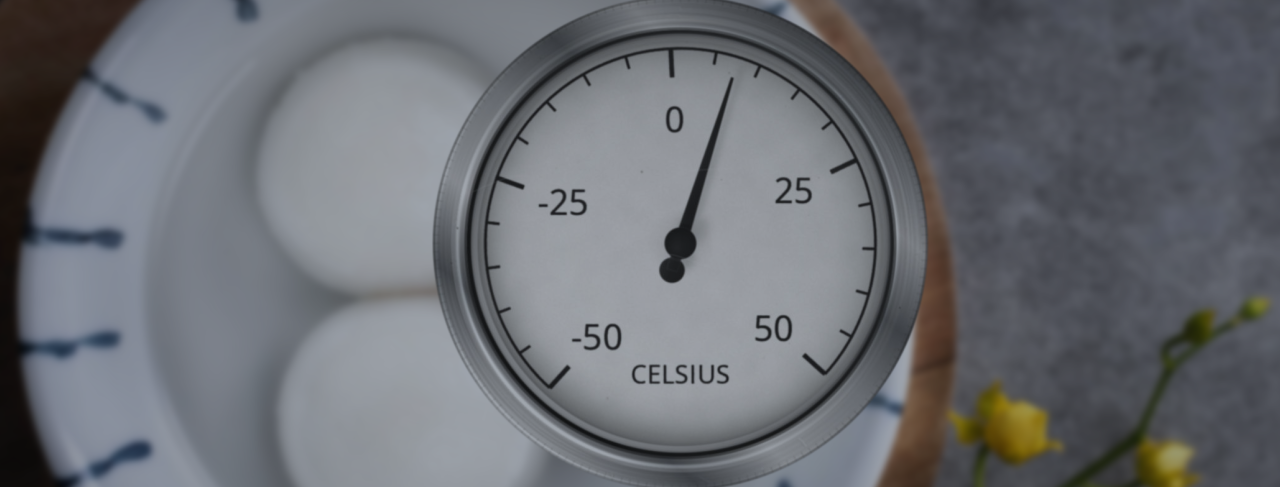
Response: 7.5
